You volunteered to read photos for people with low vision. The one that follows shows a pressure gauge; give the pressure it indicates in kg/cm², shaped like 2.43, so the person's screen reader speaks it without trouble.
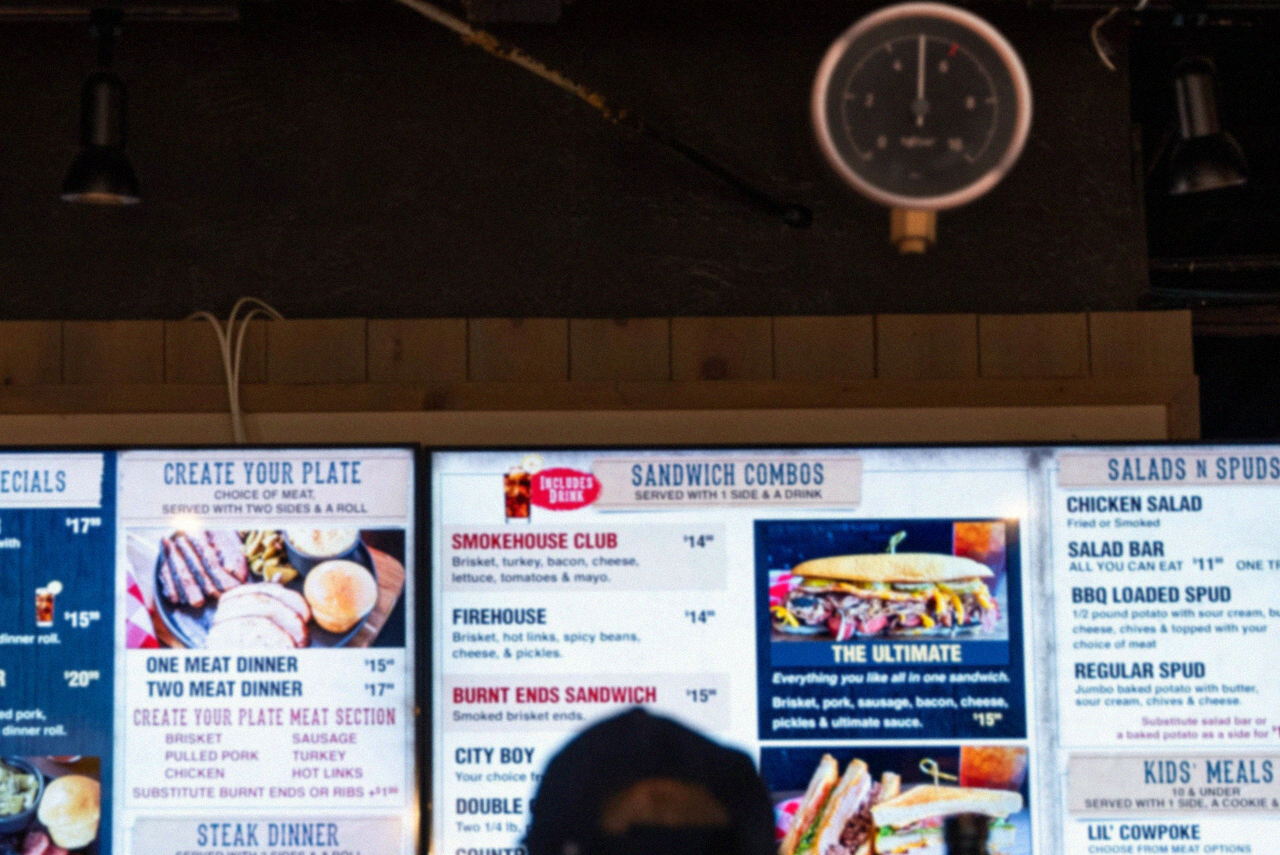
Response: 5
